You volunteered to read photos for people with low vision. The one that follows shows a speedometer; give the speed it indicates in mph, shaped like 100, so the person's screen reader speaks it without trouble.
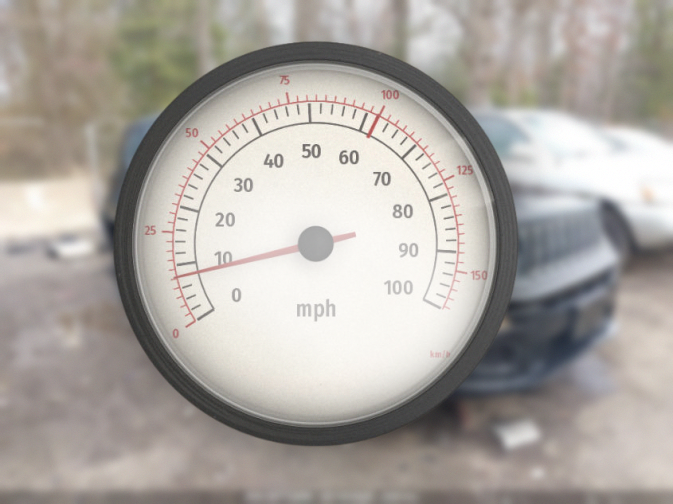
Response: 8
